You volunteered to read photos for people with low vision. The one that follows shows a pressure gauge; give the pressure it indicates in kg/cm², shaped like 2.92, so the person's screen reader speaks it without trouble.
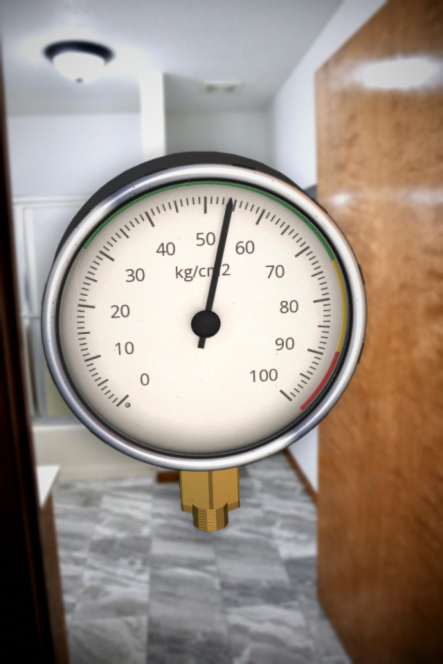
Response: 54
